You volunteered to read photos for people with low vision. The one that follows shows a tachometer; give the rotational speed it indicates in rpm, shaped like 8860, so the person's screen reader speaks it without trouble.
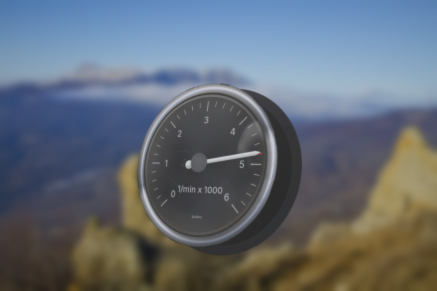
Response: 4800
